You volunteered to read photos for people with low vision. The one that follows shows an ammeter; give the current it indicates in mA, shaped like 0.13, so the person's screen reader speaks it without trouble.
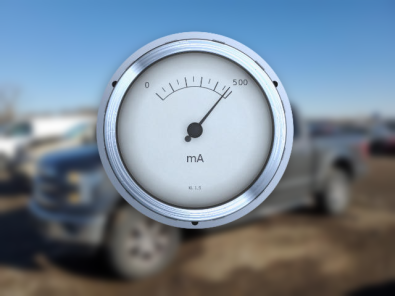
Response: 475
